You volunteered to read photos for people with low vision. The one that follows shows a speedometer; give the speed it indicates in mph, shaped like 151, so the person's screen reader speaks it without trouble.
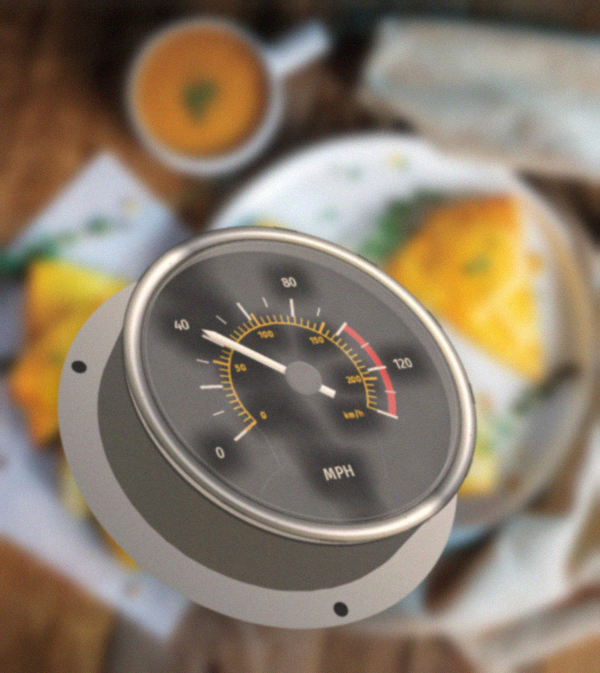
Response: 40
